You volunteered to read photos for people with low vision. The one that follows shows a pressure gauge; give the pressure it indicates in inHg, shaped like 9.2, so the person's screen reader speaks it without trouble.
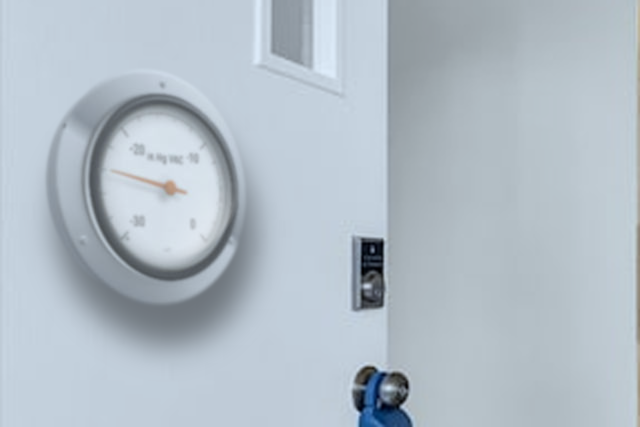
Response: -24
